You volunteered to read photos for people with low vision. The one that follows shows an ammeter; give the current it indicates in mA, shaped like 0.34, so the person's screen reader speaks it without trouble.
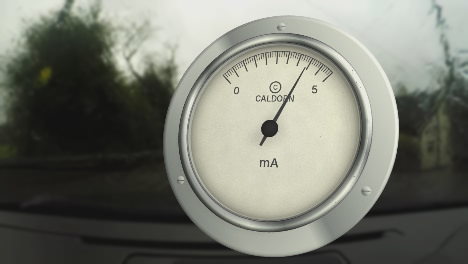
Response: 4
